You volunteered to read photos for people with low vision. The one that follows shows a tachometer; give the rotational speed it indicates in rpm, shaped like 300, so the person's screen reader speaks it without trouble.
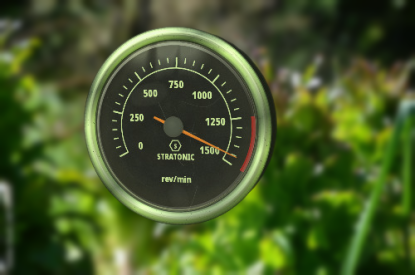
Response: 1450
